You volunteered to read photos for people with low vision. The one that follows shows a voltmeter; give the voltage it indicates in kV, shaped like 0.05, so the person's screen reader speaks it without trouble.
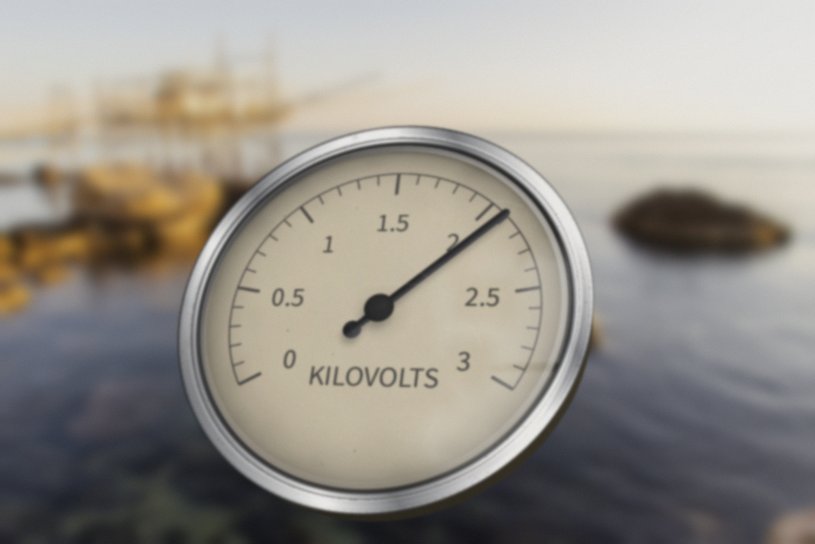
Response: 2.1
